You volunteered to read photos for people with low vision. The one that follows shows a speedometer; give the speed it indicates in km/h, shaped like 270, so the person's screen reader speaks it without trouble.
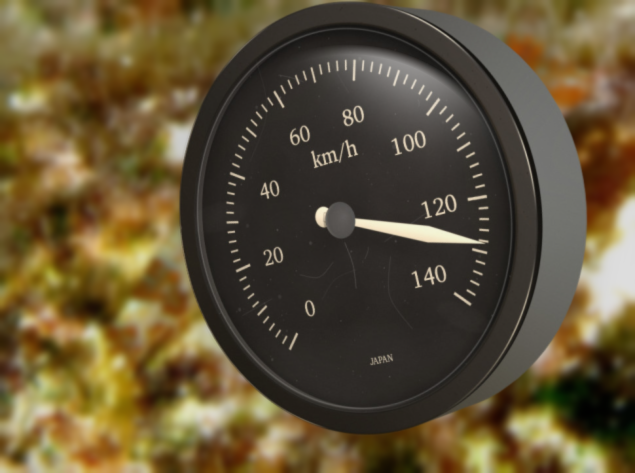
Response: 128
